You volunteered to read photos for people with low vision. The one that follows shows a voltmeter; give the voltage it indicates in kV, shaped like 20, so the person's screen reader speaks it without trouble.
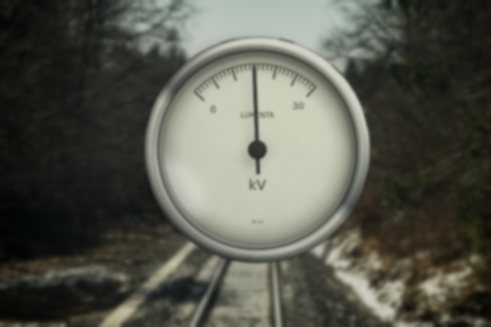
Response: 15
